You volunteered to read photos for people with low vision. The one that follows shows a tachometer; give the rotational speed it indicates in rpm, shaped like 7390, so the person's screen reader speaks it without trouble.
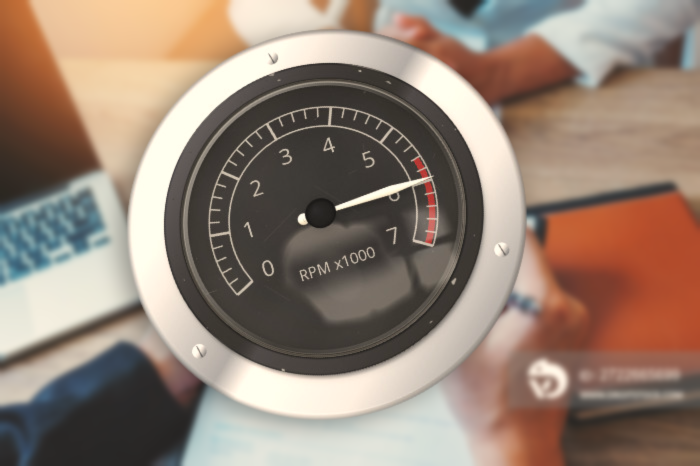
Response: 6000
